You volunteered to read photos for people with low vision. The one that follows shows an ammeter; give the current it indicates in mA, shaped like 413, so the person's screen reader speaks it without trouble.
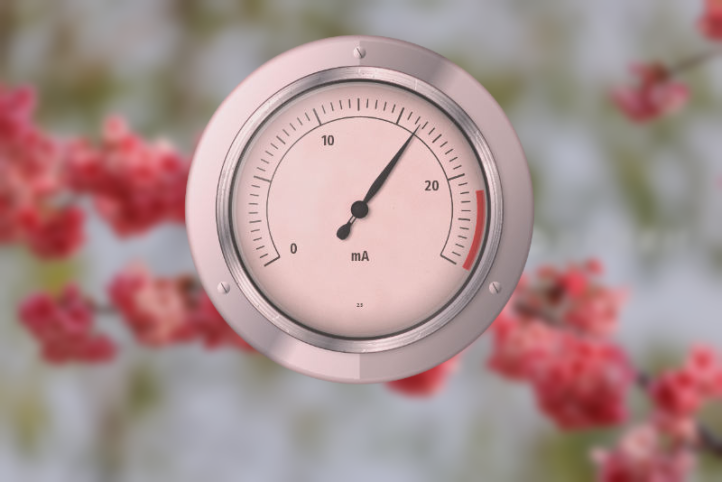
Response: 16.25
